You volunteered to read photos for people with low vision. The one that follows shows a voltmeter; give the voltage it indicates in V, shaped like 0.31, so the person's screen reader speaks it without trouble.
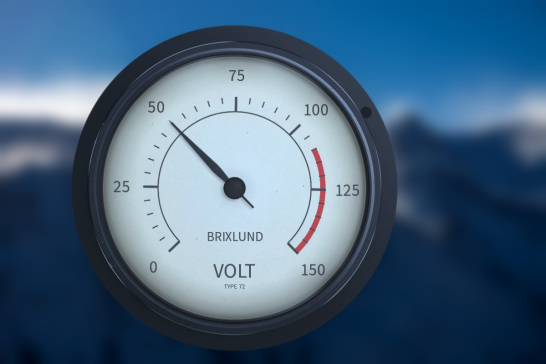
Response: 50
